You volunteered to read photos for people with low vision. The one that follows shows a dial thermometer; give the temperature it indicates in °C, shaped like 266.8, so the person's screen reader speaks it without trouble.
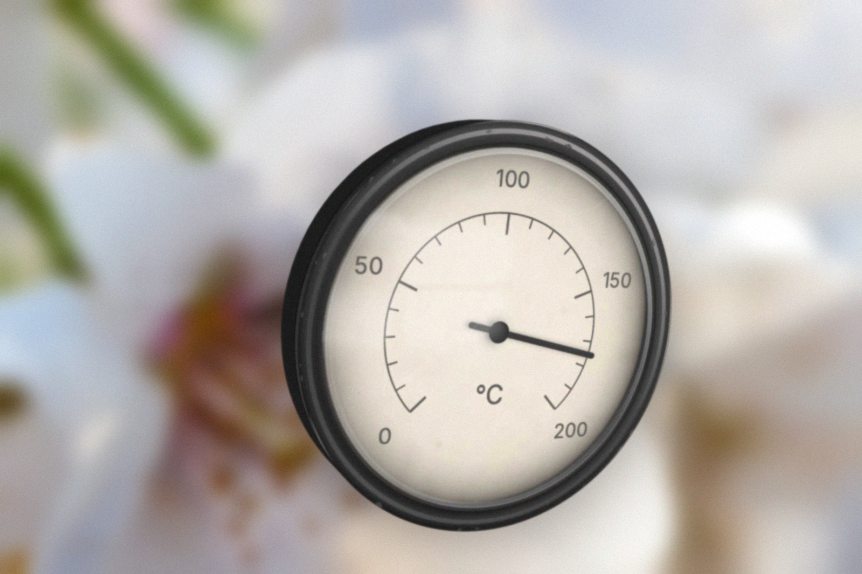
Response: 175
